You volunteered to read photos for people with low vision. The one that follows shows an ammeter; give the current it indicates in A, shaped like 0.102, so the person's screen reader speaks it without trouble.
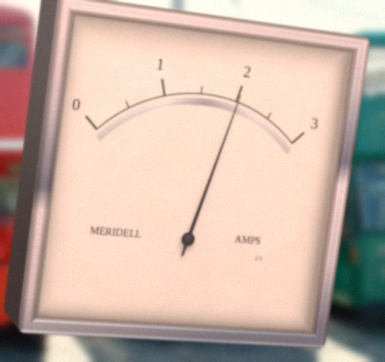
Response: 2
